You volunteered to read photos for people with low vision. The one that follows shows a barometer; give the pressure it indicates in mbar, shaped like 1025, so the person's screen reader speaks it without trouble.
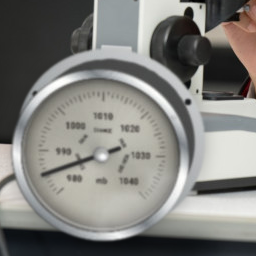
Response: 985
